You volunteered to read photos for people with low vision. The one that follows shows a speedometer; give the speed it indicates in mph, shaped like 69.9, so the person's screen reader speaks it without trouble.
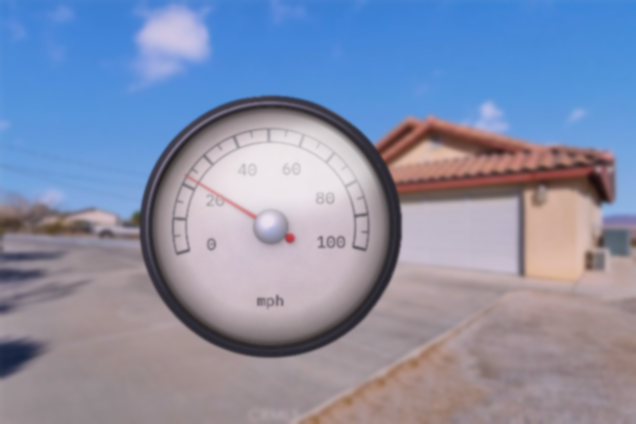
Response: 22.5
